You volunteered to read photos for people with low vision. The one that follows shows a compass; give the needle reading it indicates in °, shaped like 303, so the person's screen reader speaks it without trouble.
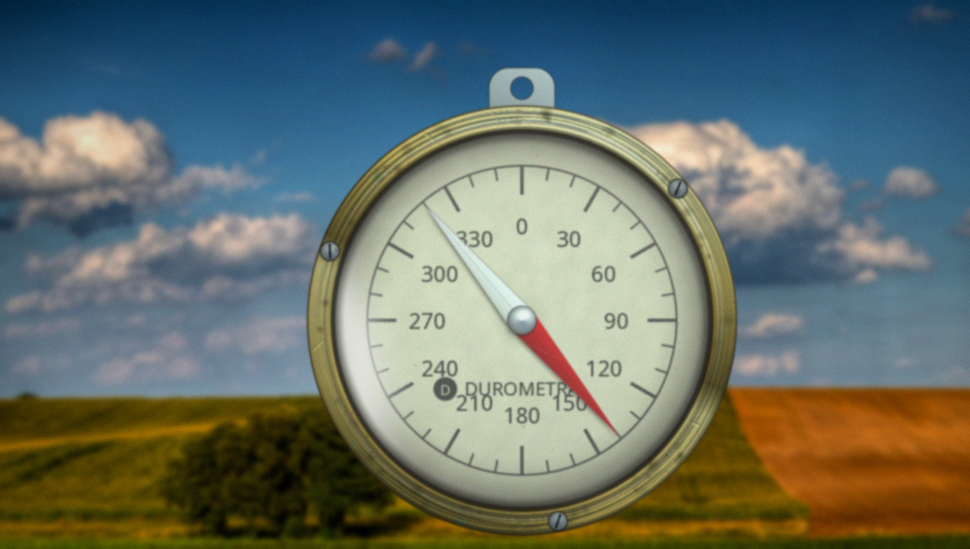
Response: 140
